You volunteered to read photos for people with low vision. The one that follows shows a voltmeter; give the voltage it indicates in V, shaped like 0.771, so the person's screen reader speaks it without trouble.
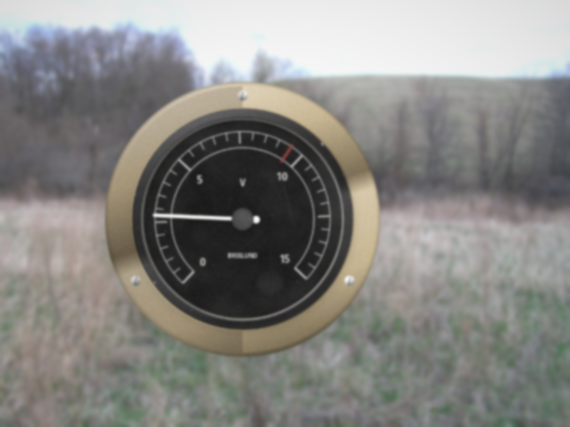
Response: 2.75
